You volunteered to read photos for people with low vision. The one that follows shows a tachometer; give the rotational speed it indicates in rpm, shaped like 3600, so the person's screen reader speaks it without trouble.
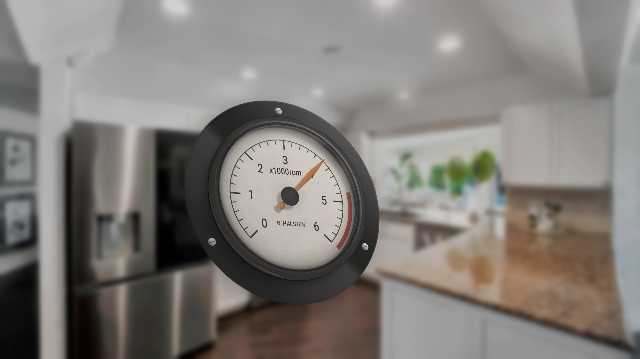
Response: 4000
